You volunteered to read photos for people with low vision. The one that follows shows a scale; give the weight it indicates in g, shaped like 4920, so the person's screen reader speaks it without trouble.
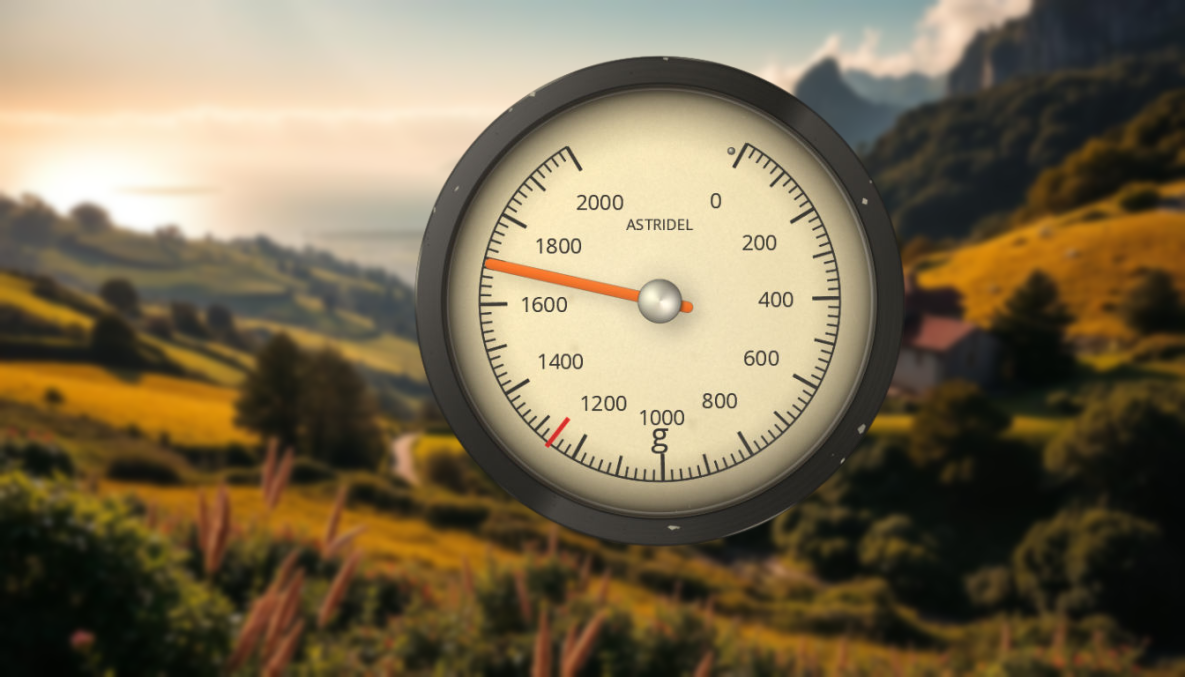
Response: 1690
